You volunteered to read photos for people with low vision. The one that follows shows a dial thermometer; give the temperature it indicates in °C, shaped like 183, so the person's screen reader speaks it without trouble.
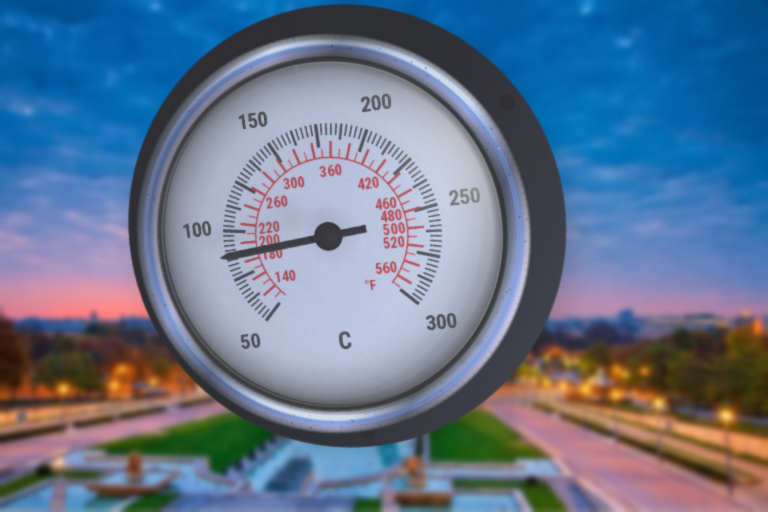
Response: 87.5
